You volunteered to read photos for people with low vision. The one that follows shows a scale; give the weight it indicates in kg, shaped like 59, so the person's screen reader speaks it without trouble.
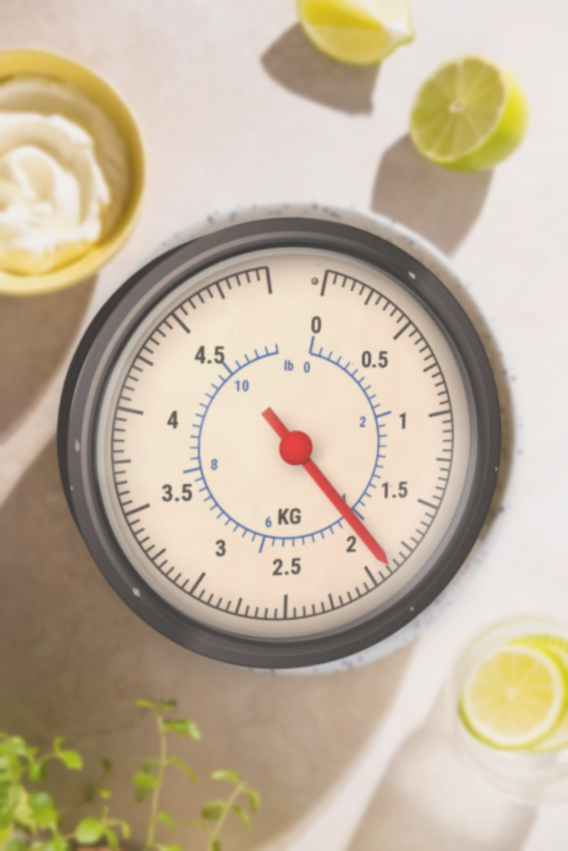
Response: 1.9
